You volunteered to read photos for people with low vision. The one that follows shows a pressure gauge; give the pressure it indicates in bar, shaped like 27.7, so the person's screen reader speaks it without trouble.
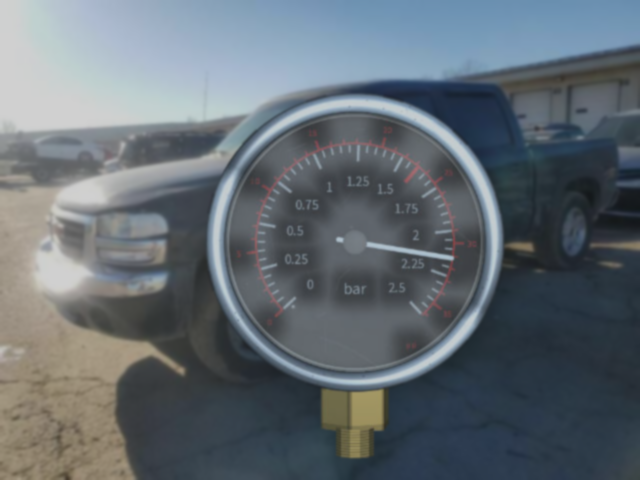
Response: 2.15
